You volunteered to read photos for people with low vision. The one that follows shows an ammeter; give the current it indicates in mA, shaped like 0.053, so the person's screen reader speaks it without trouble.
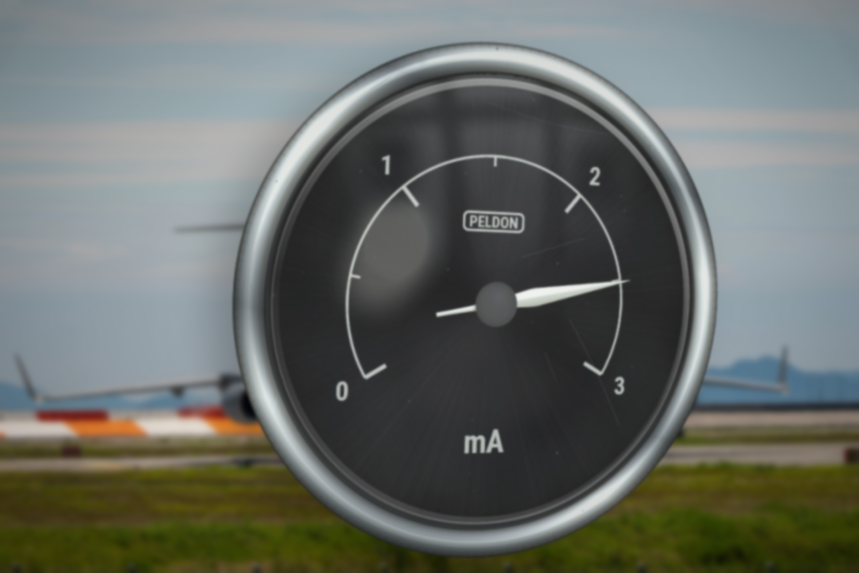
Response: 2.5
